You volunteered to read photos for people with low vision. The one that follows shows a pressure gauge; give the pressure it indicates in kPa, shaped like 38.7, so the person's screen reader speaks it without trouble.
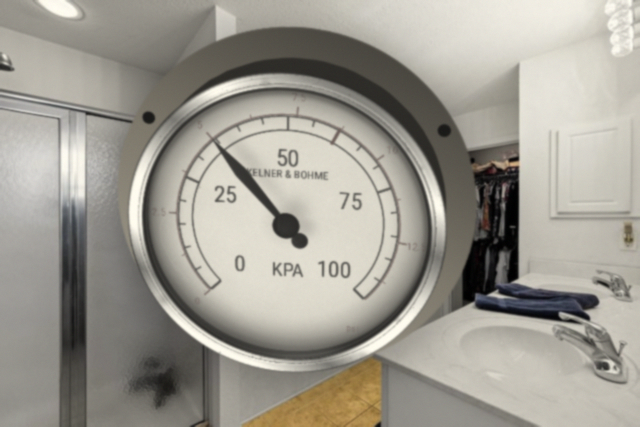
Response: 35
